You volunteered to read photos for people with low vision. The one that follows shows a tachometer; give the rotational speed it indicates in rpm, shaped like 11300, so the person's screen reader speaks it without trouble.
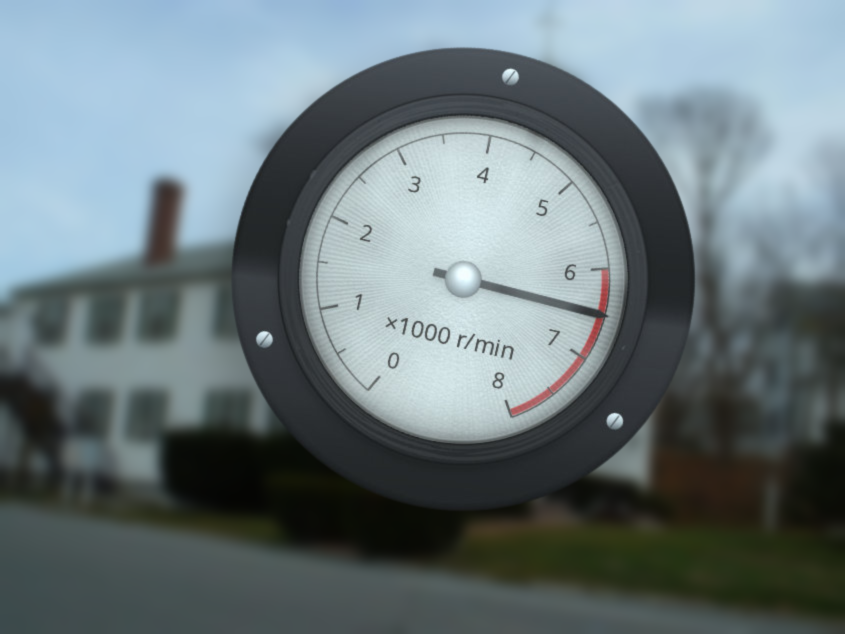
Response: 6500
